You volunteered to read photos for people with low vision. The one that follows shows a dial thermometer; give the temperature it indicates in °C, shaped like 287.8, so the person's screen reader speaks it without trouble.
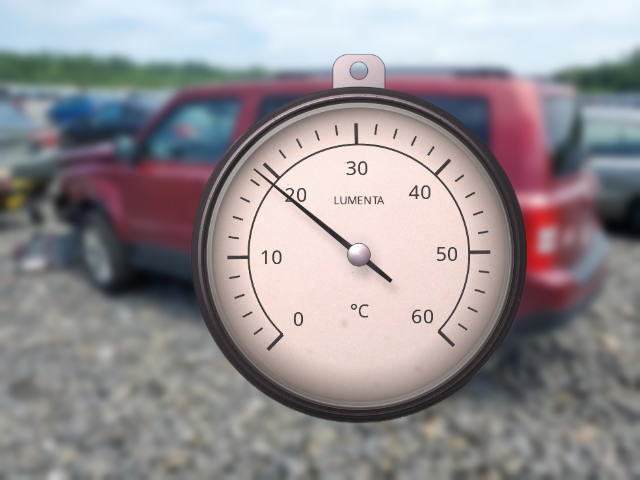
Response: 19
